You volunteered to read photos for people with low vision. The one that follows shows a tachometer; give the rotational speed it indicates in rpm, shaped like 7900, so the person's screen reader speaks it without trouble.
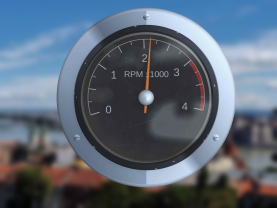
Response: 2125
